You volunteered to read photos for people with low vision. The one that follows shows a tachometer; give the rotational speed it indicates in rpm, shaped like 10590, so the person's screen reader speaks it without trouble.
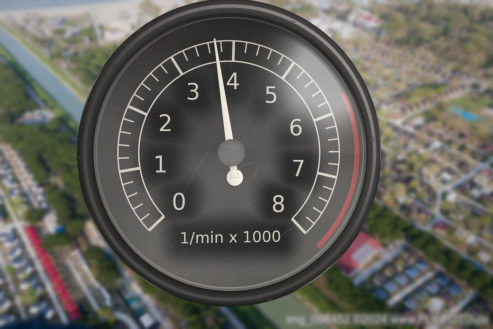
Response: 3700
